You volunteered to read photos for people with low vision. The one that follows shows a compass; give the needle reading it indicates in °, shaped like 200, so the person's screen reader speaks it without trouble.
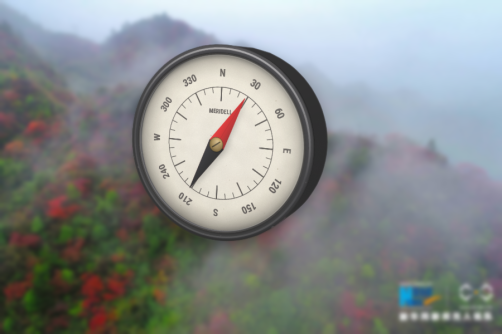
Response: 30
